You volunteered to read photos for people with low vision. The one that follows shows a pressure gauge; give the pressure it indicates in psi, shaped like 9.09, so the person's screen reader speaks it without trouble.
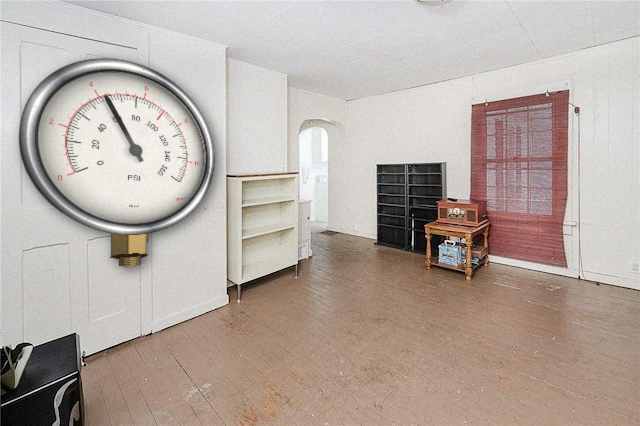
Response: 60
